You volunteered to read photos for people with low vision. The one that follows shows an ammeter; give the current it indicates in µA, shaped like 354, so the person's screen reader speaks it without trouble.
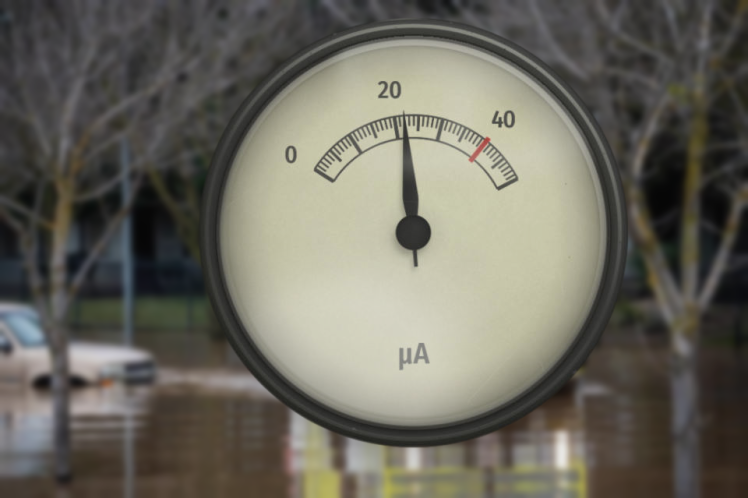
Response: 22
